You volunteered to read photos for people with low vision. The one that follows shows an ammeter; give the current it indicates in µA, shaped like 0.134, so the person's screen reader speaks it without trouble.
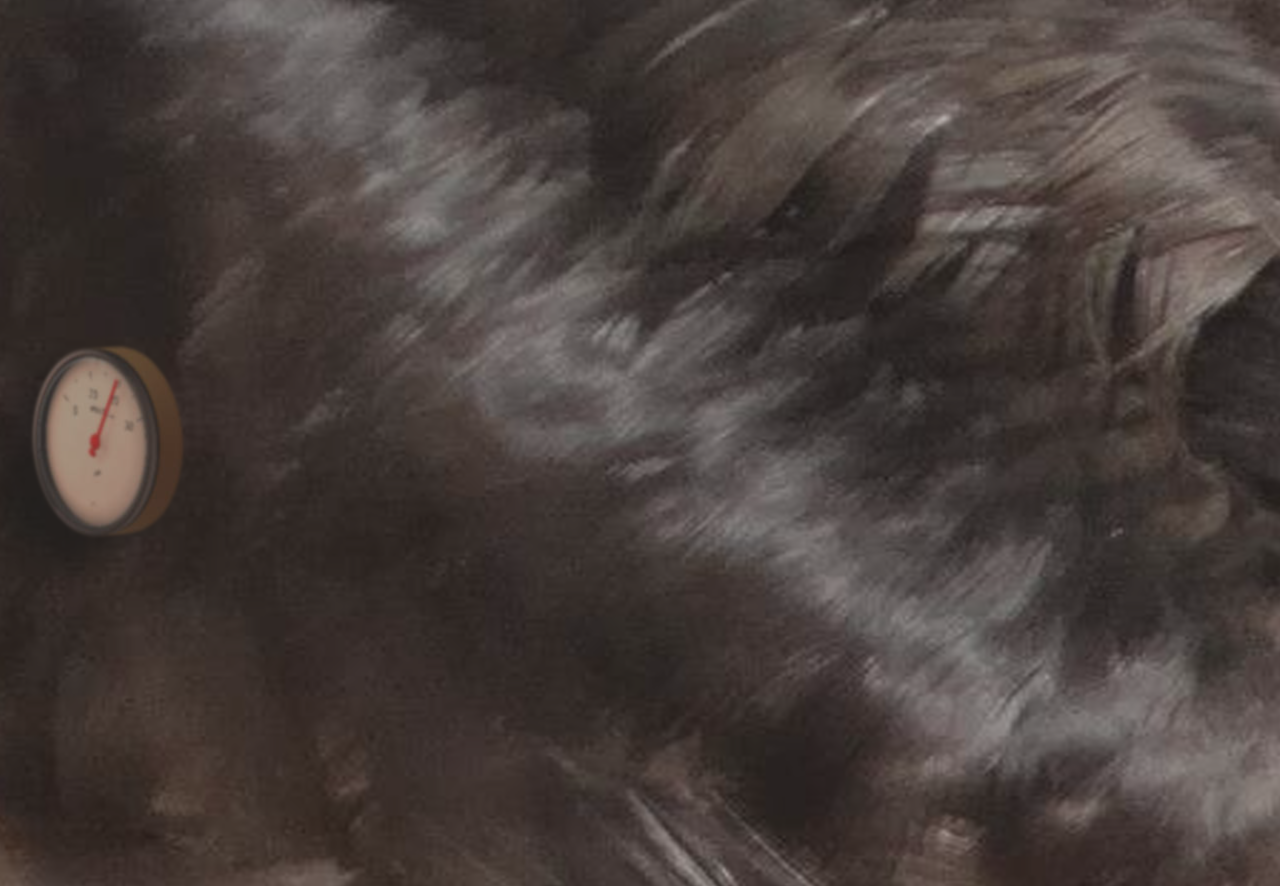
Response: 20
